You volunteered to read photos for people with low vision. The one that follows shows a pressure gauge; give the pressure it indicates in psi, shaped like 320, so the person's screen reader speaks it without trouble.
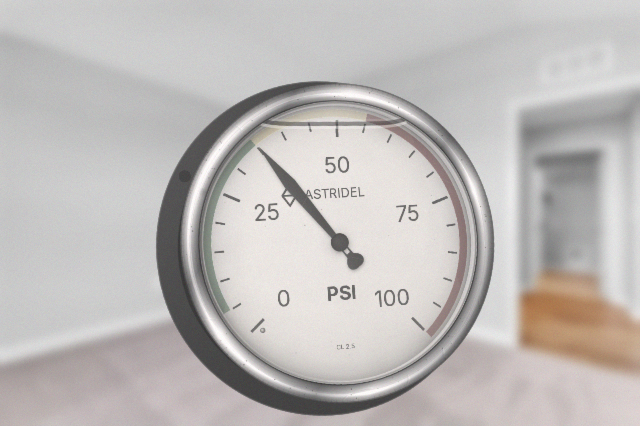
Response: 35
